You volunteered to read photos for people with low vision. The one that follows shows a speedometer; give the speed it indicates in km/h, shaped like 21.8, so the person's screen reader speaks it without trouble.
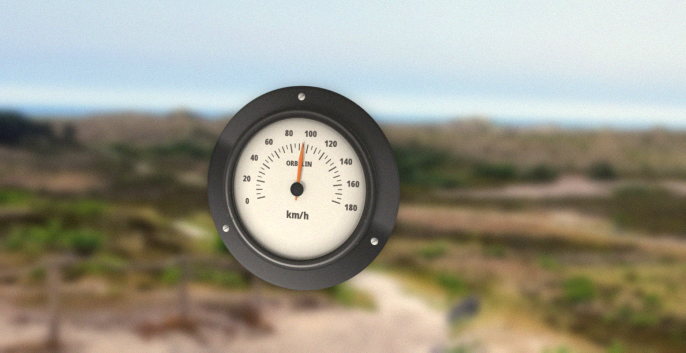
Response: 95
